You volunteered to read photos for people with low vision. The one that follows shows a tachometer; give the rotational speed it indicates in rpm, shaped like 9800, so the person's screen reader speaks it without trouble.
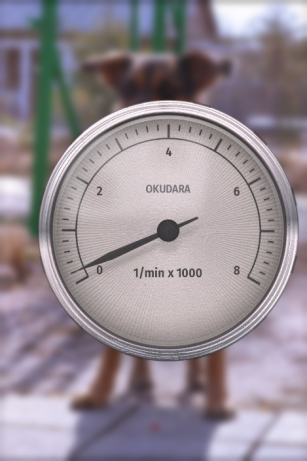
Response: 200
